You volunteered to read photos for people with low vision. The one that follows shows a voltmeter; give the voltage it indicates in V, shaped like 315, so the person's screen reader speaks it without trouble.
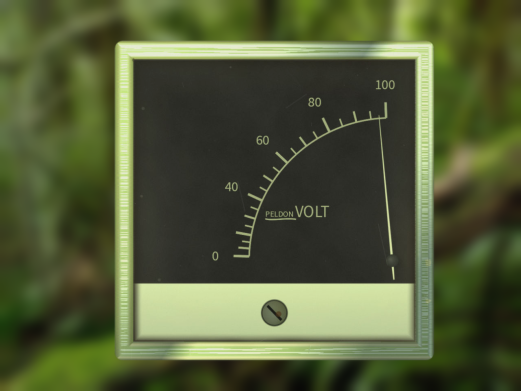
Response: 97.5
